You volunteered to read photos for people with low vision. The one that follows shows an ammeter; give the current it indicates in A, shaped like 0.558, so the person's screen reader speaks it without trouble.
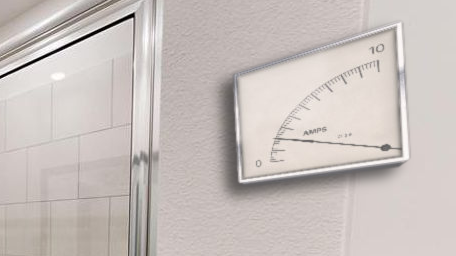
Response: 2
